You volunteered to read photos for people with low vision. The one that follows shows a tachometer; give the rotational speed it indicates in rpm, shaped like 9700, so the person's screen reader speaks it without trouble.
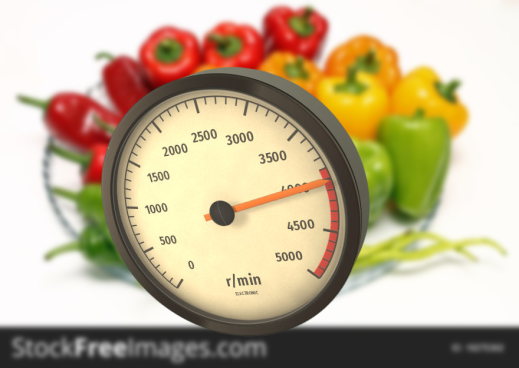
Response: 4000
